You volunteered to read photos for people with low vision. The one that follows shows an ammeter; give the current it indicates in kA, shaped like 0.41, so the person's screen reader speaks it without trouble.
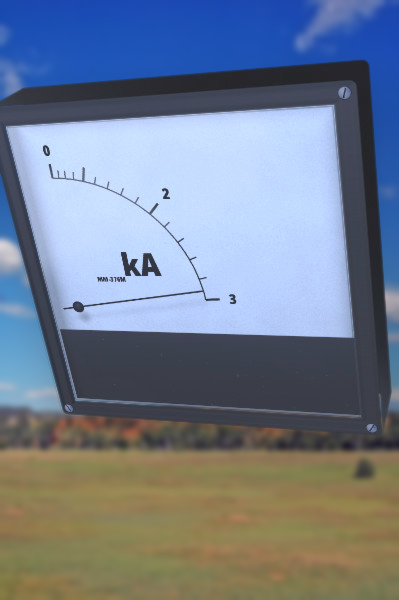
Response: 2.9
